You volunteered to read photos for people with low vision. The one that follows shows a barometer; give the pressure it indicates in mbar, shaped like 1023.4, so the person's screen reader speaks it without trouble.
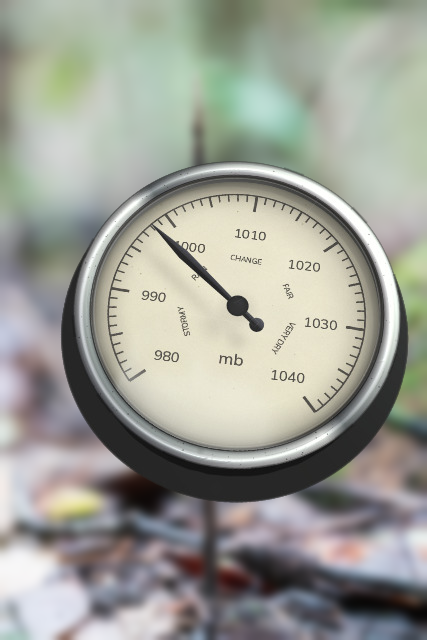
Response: 998
